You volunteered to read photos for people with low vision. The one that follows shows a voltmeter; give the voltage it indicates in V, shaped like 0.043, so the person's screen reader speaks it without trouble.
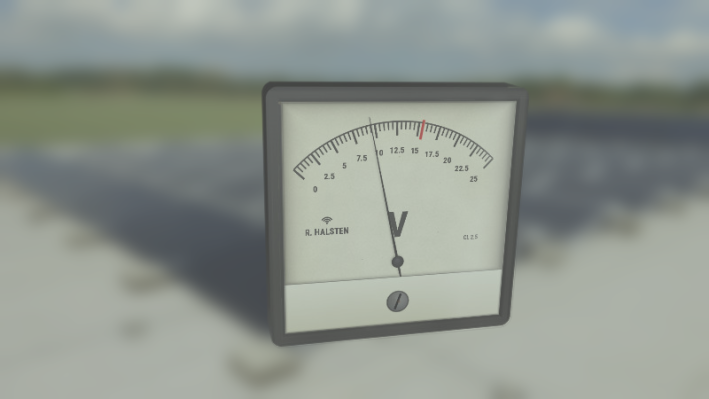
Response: 9.5
